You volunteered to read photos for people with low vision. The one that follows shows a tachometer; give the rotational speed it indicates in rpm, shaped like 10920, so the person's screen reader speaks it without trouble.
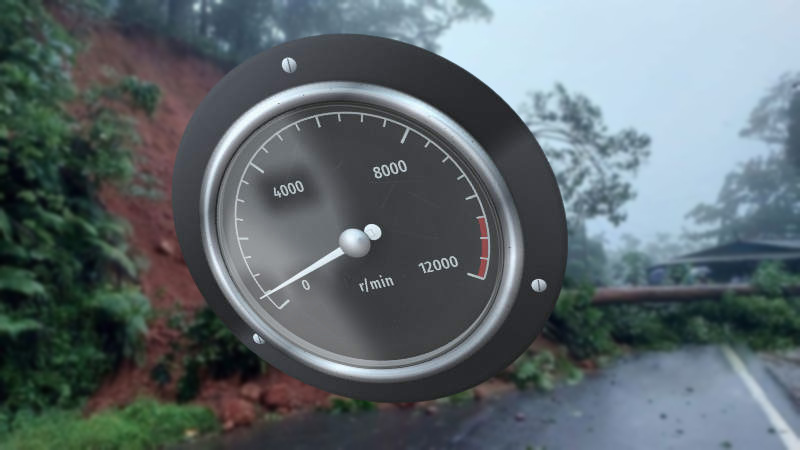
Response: 500
